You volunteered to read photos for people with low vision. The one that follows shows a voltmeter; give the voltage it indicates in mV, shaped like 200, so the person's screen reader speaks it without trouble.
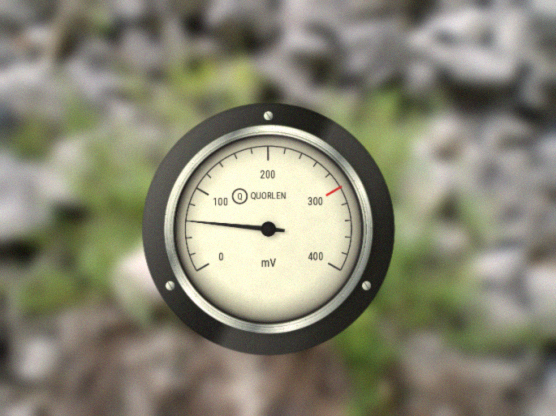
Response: 60
